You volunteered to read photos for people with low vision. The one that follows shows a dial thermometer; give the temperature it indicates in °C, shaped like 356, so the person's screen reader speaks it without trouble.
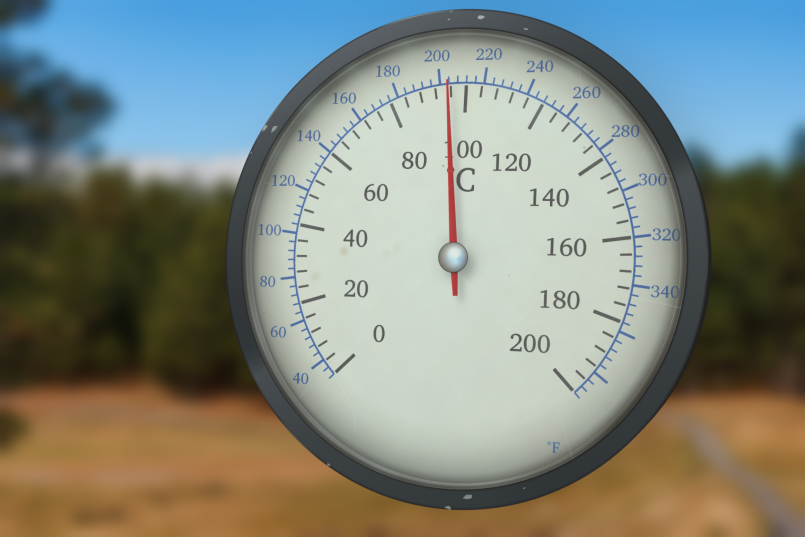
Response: 96
